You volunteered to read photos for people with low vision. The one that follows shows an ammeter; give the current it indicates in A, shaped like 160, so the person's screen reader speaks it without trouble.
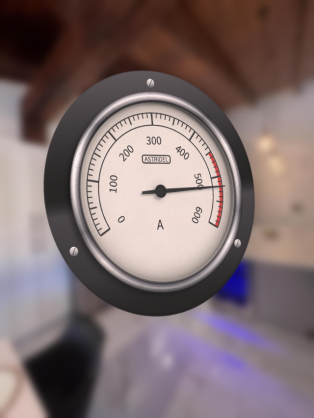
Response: 520
